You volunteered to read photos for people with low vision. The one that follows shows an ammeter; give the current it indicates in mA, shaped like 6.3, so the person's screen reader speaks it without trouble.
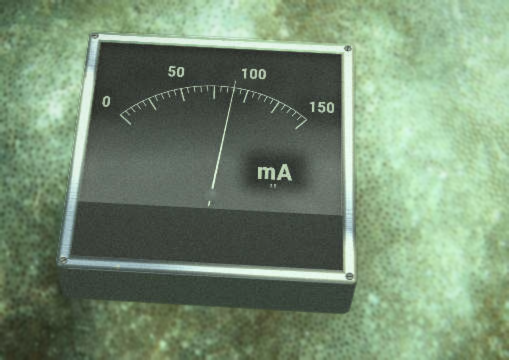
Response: 90
